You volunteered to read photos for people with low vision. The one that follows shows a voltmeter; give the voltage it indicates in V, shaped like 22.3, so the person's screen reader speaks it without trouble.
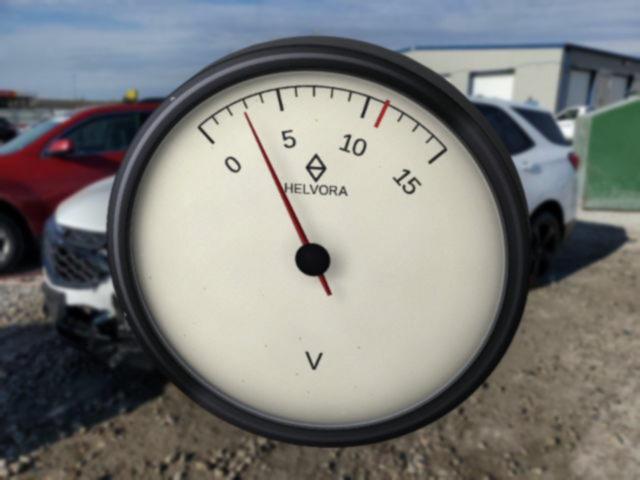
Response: 3
